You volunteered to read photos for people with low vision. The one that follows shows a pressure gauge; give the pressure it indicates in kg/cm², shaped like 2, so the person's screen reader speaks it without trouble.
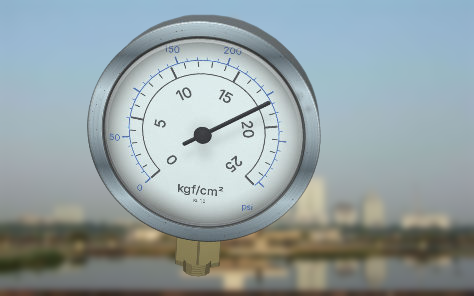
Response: 18
